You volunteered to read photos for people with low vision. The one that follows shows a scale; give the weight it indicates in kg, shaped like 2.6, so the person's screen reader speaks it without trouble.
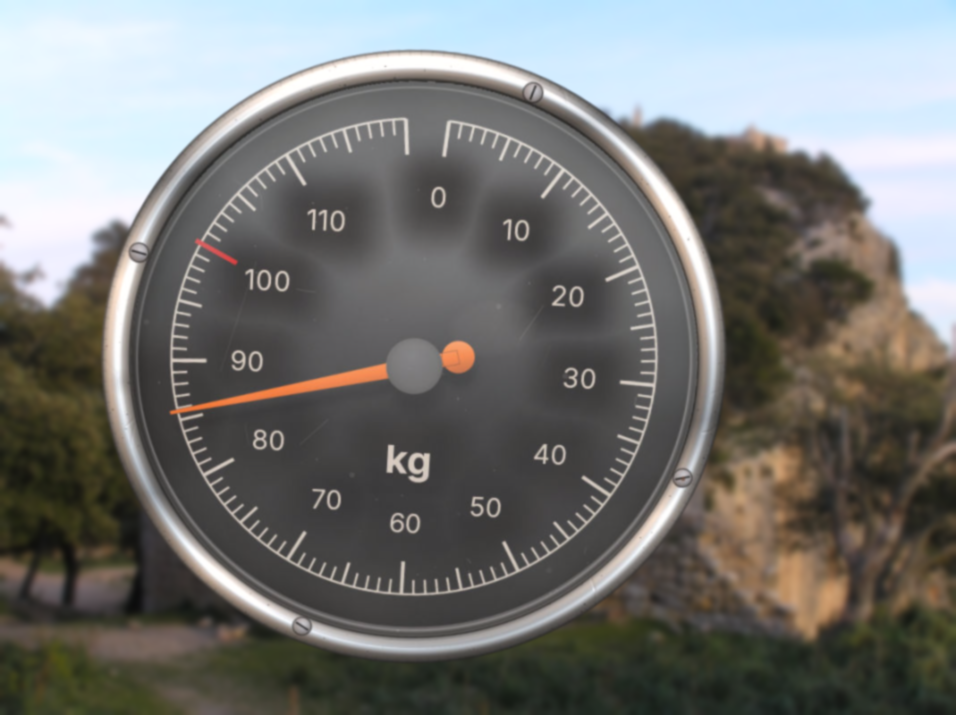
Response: 86
